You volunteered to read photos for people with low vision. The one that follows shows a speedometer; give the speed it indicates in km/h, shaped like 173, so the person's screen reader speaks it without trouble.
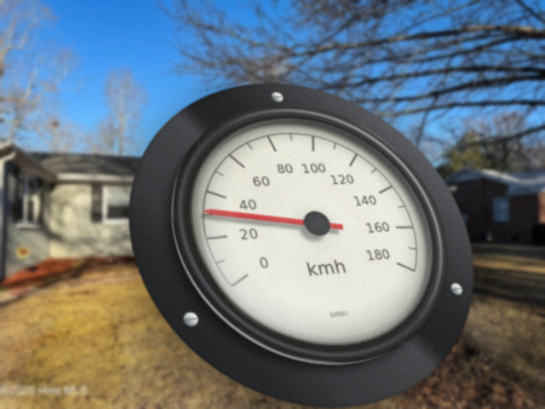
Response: 30
